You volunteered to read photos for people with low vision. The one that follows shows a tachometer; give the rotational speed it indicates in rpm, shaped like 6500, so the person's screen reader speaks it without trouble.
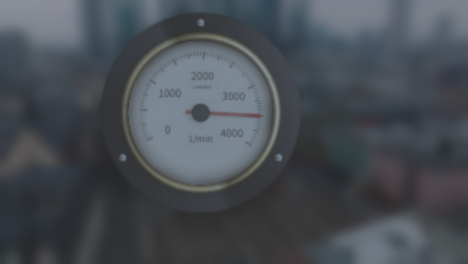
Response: 3500
